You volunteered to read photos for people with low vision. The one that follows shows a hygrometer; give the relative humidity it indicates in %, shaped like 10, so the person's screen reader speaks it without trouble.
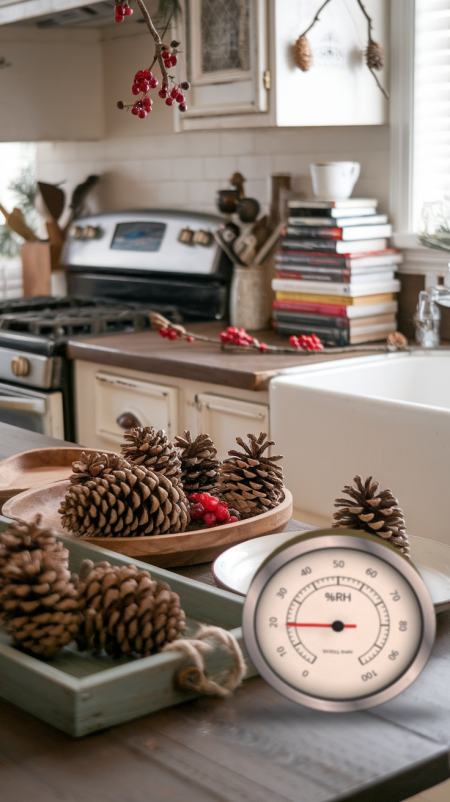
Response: 20
